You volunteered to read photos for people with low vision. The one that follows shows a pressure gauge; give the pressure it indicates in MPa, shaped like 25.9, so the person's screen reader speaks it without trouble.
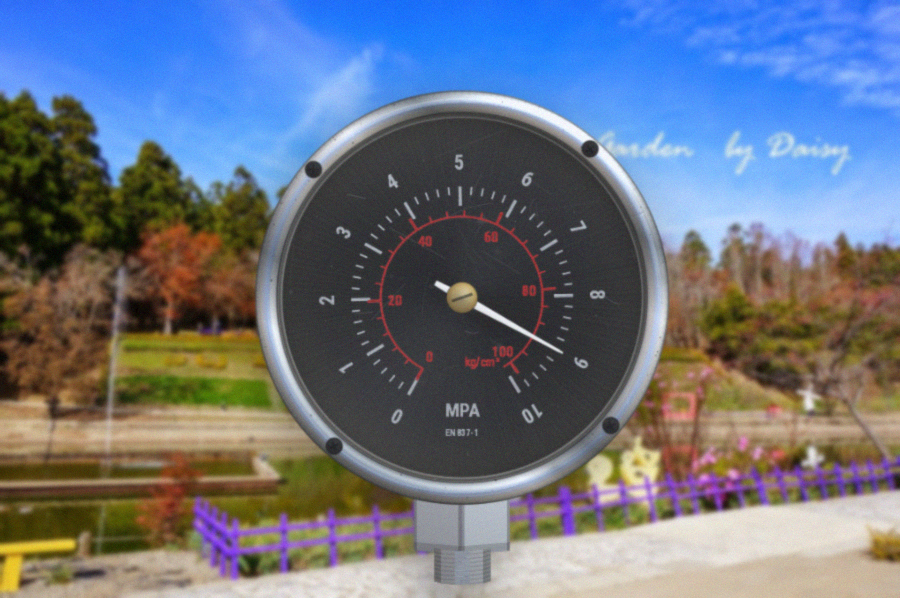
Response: 9
